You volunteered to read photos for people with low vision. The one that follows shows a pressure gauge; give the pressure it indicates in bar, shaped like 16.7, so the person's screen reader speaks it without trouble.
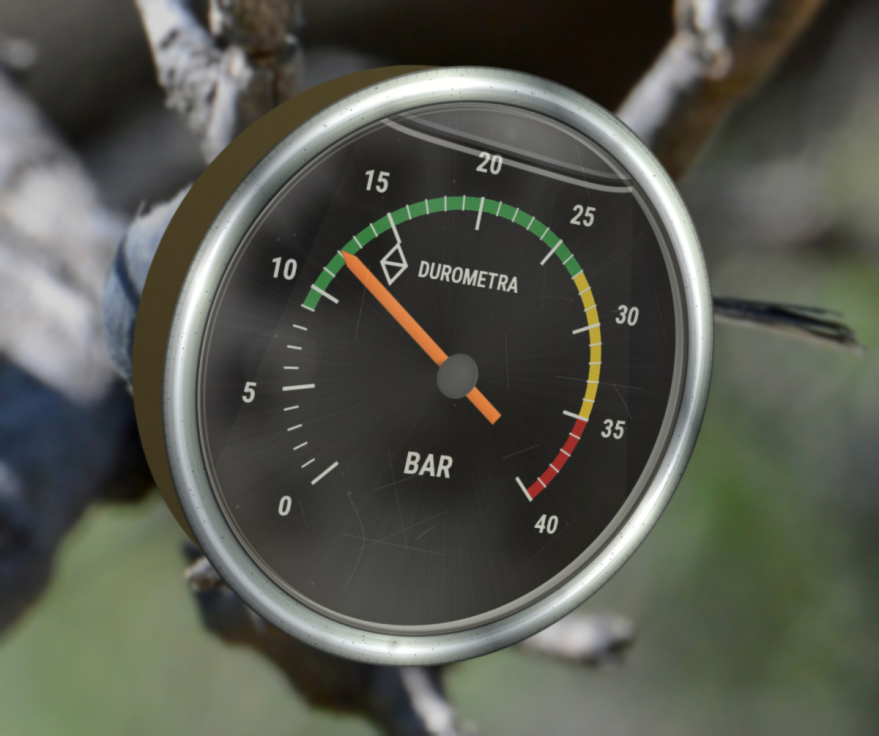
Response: 12
